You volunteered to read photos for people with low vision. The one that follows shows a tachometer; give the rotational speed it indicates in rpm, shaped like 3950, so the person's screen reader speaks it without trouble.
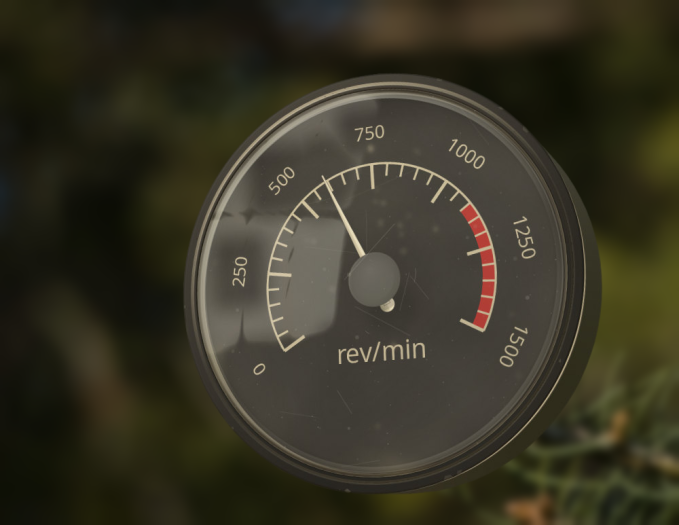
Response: 600
